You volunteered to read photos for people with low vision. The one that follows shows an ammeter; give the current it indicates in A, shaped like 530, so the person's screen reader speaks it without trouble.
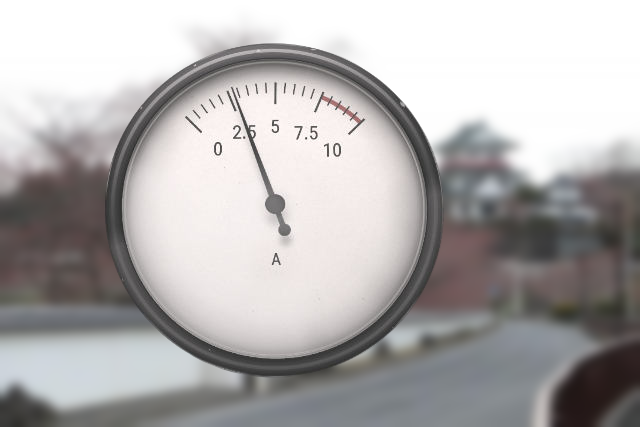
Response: 2.75
